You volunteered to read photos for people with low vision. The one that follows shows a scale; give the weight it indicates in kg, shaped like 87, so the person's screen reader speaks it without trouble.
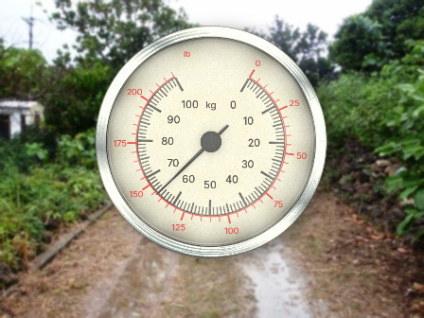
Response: 65
